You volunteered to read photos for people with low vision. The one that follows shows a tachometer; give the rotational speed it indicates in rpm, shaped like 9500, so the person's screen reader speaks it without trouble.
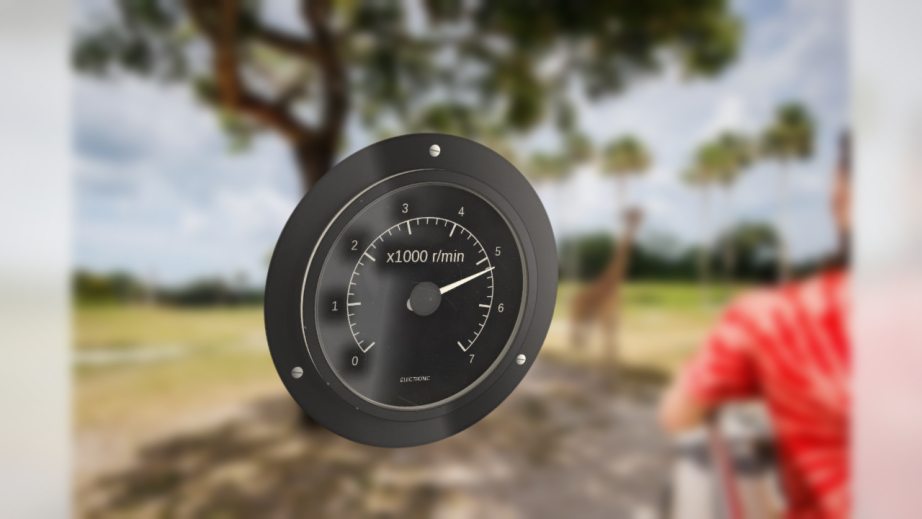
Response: 5200
